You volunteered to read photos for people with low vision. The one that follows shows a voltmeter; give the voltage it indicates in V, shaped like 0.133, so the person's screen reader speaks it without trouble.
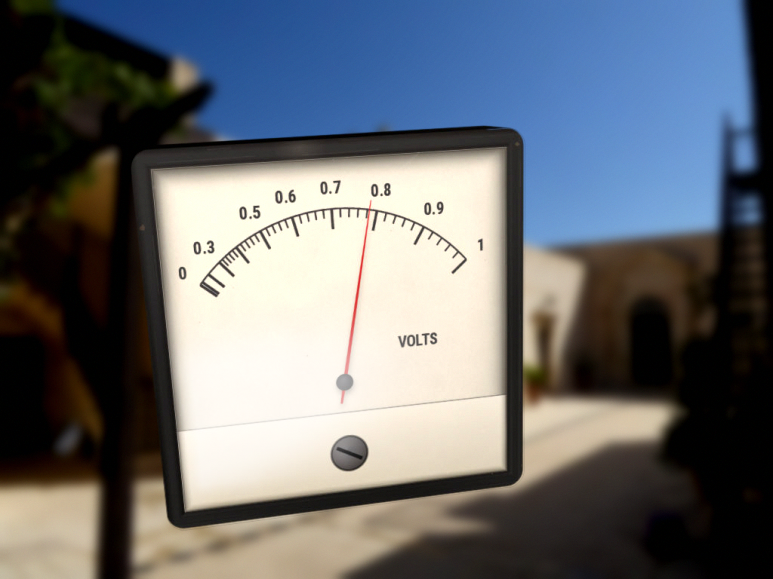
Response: 0.78
